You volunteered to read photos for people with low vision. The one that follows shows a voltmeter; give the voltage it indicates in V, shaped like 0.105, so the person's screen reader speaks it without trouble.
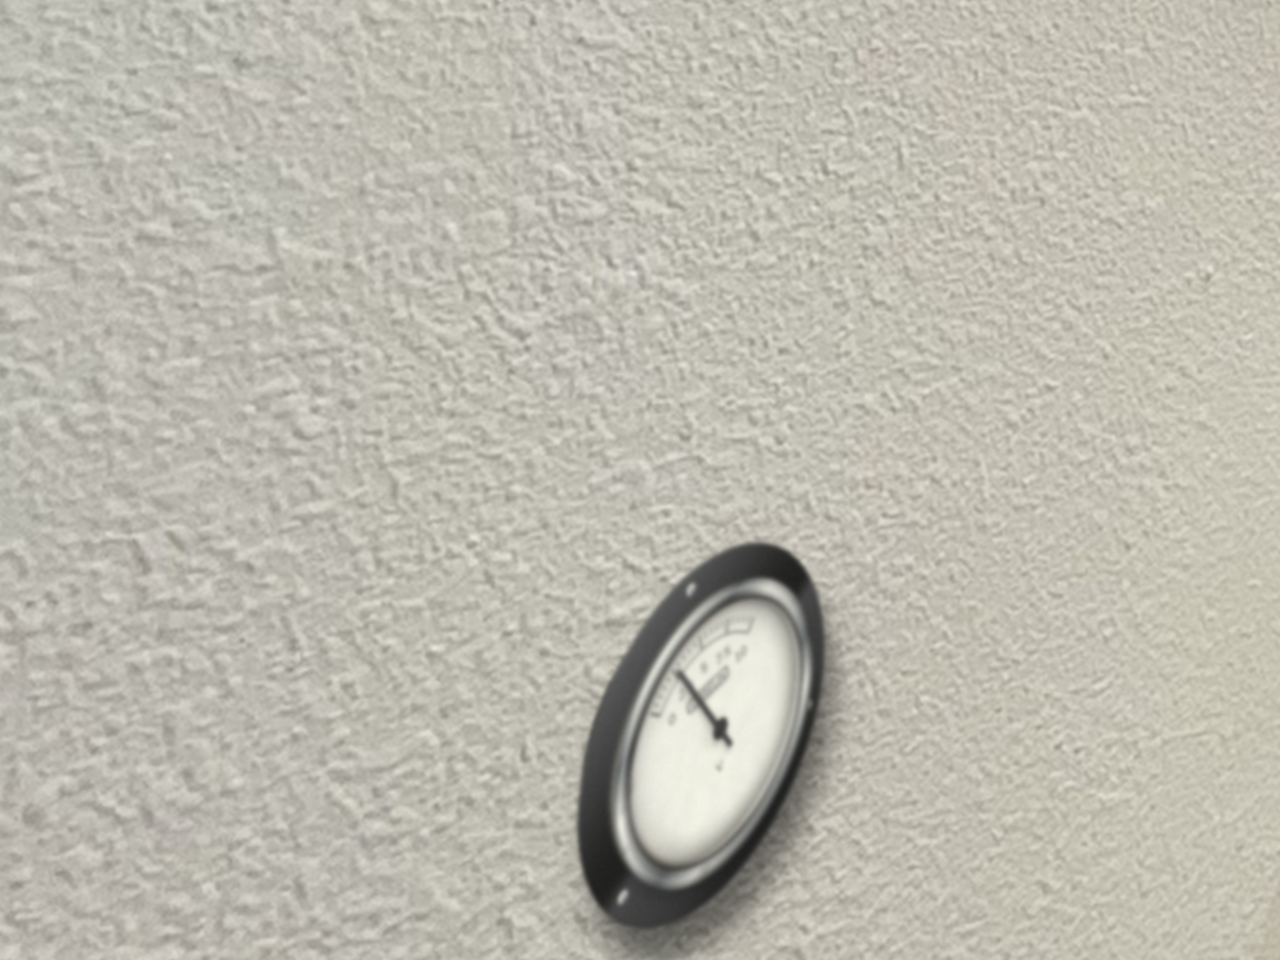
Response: 2.5
